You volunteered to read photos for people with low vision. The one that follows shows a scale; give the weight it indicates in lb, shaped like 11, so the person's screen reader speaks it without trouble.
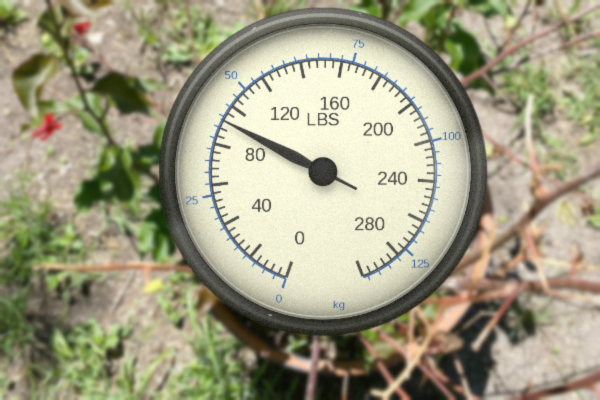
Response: 92
